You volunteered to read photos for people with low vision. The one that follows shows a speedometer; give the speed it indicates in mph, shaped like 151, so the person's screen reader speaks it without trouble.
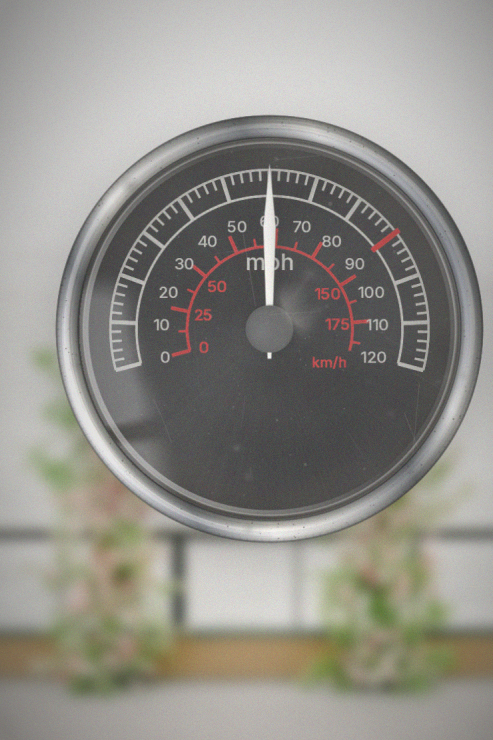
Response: 60
